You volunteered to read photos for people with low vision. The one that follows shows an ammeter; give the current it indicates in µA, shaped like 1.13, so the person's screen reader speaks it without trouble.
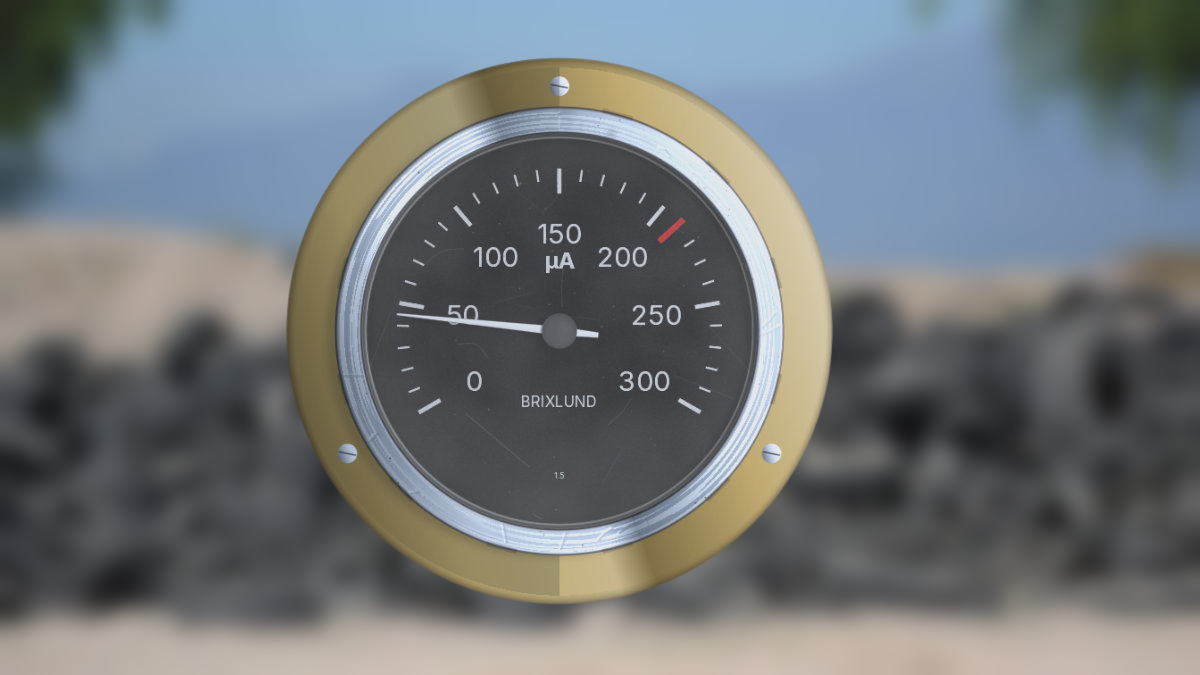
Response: 45
